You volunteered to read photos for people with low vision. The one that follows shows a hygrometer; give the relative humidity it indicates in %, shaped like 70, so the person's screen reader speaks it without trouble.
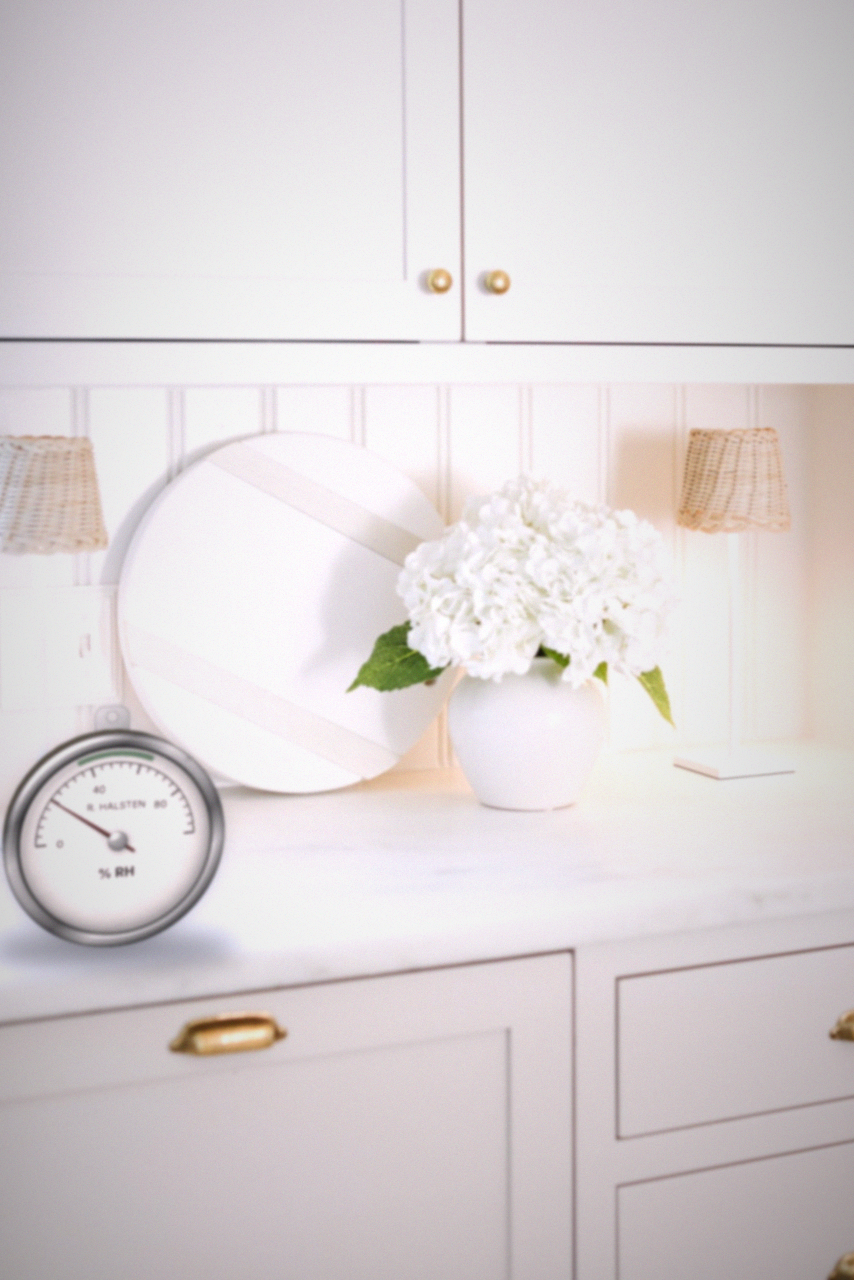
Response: 20
